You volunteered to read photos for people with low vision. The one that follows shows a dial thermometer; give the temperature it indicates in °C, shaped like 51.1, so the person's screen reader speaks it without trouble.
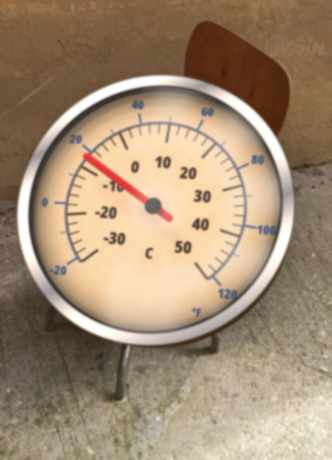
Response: -8
